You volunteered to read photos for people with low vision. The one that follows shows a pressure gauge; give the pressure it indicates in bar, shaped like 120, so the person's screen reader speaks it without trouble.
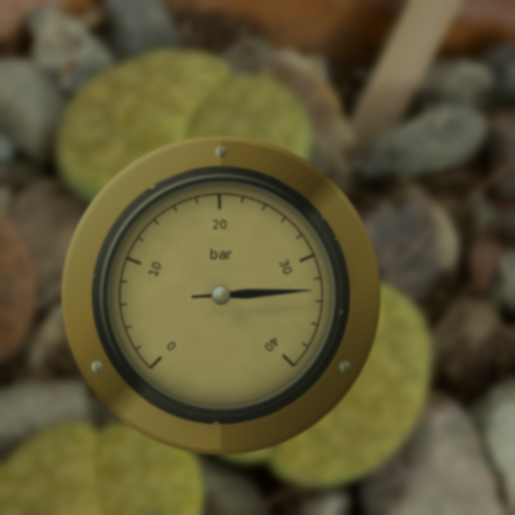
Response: 33
